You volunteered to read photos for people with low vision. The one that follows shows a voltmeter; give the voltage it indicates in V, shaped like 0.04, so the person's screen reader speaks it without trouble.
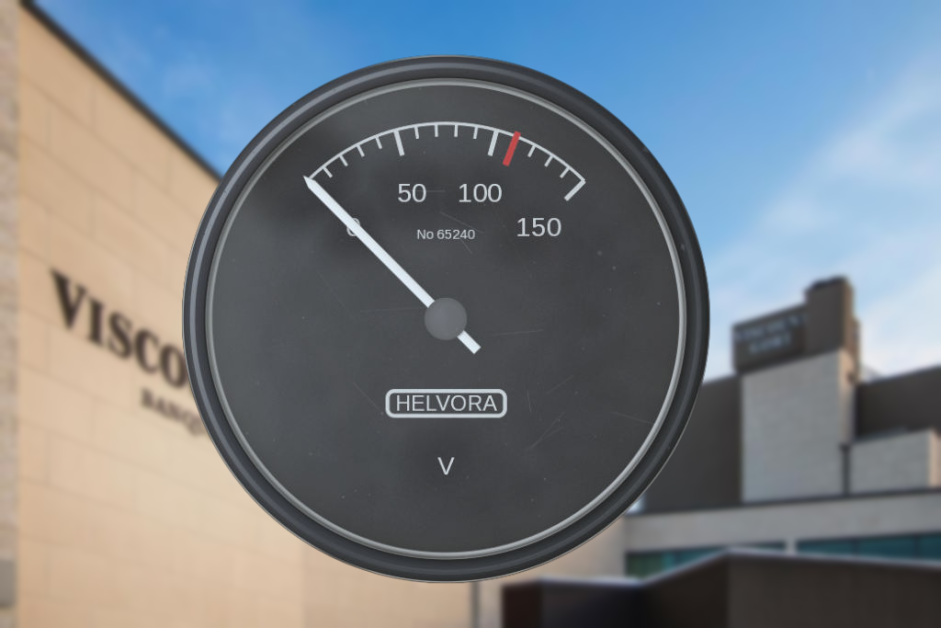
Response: 0
